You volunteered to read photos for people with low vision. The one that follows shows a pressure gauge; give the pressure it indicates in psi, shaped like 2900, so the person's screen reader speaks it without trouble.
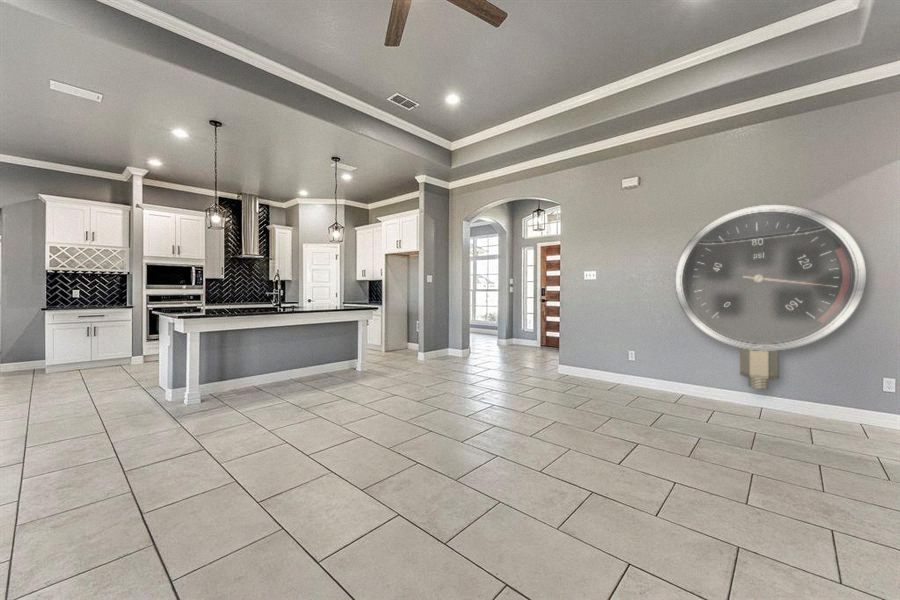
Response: 140
